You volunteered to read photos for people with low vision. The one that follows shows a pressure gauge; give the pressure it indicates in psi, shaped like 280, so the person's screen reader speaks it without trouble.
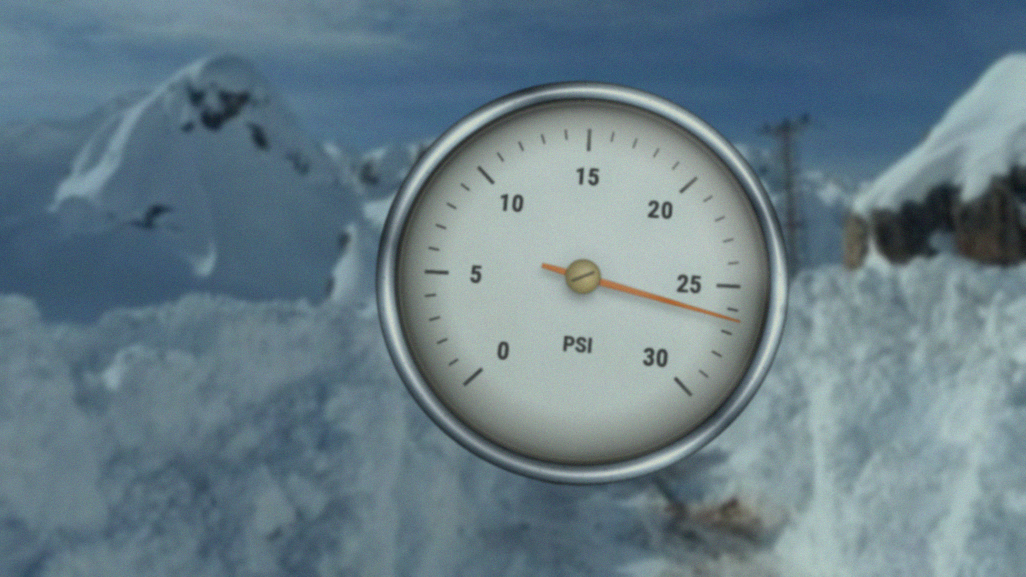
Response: 26.5
